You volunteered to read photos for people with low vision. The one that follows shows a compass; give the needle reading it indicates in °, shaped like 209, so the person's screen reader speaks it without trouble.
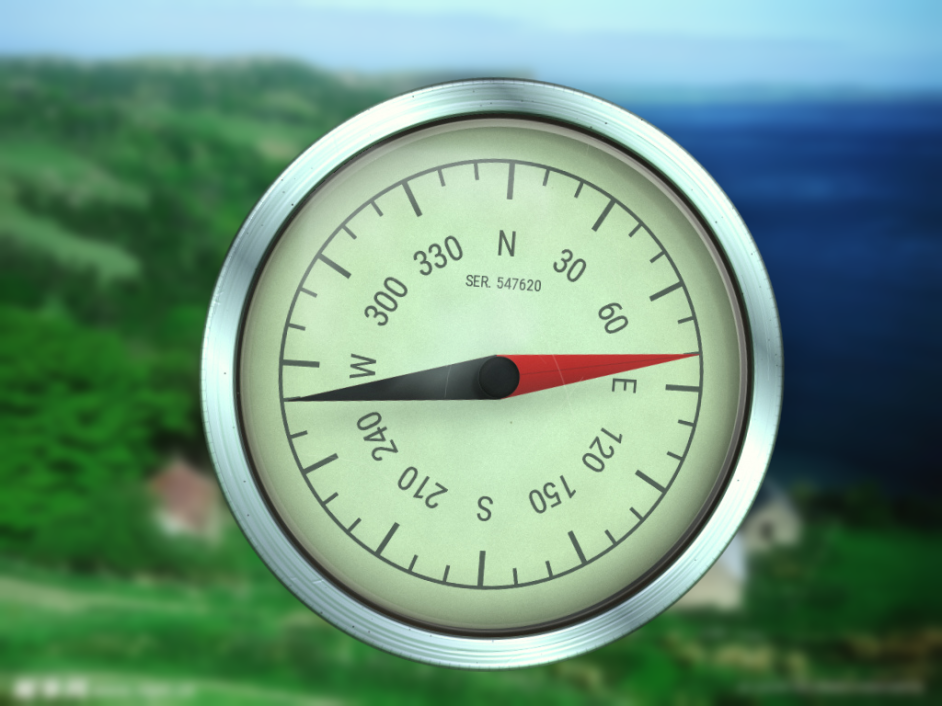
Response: 80
